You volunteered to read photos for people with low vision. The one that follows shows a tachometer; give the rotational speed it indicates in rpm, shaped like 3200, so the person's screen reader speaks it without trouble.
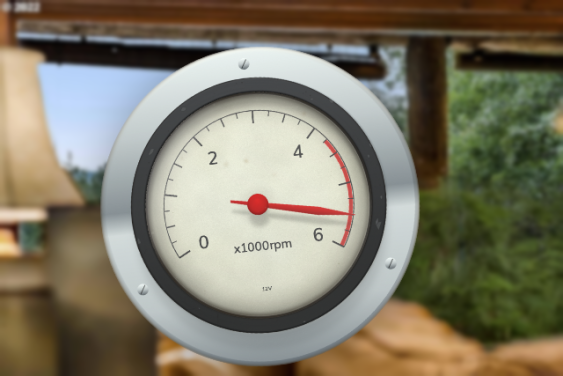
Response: 5500
